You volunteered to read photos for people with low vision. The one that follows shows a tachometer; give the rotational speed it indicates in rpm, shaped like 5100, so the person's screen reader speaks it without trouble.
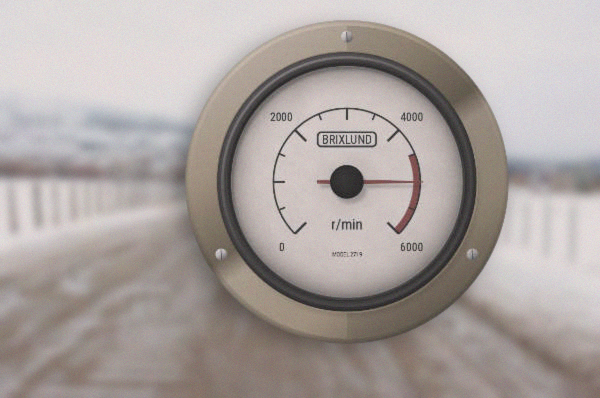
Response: 5000
